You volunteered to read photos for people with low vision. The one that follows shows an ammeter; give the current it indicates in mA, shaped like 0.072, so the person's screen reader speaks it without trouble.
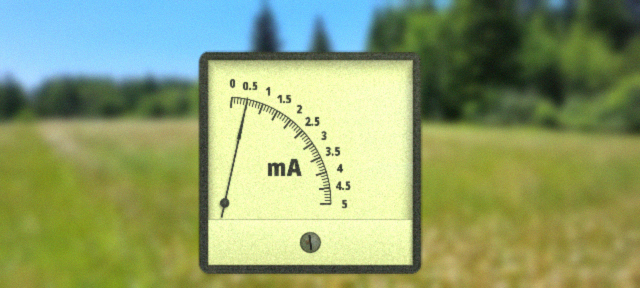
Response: 0.5
